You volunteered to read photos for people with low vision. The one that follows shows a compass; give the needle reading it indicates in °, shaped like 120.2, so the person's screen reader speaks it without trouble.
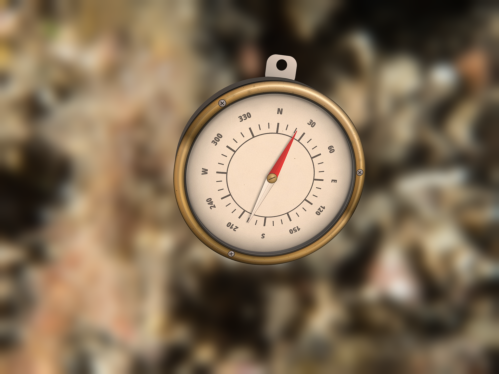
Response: 20
